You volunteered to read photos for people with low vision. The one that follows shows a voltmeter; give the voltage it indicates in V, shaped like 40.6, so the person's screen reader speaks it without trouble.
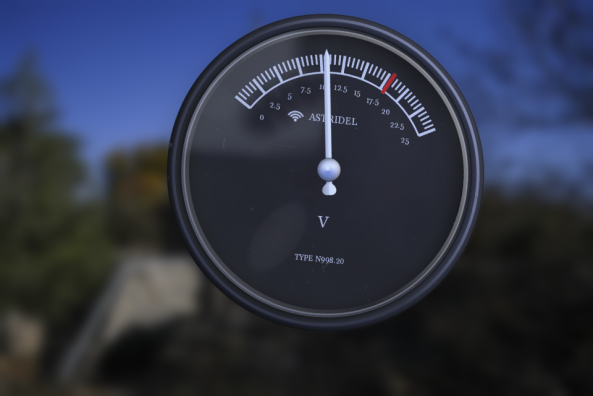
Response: 10.5
